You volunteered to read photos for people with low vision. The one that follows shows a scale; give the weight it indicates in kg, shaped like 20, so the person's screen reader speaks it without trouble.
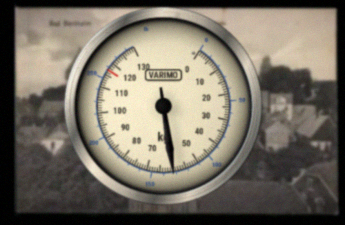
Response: 60
